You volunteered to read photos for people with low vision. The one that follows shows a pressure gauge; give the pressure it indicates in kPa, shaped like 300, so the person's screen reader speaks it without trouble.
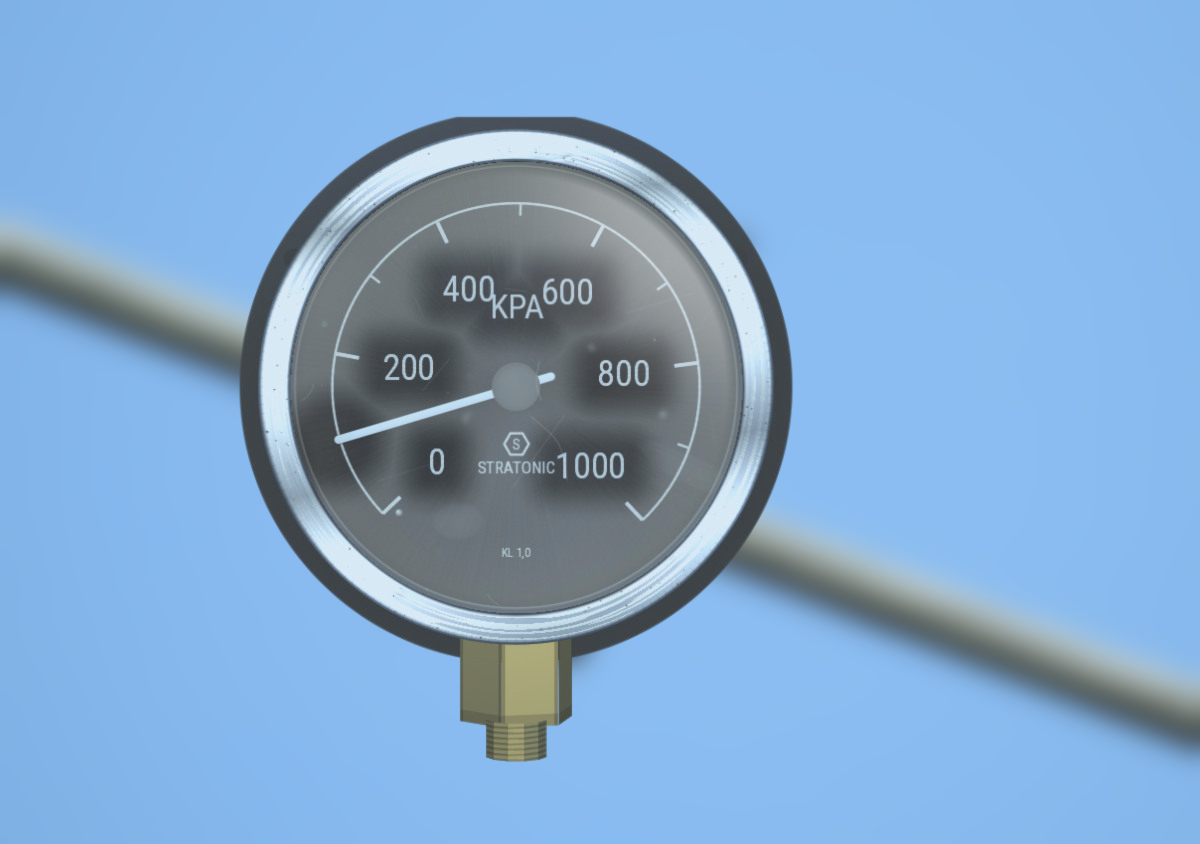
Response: 100
